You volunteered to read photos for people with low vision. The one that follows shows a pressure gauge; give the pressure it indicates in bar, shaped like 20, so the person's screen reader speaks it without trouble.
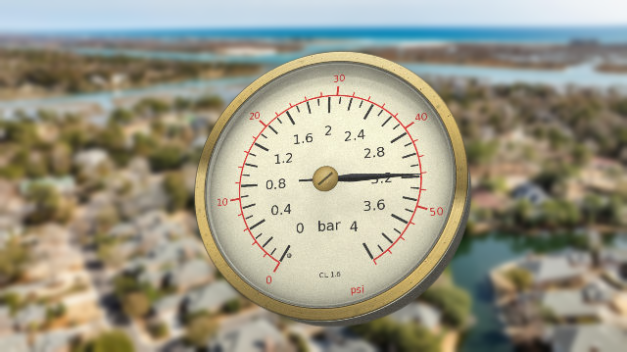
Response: 3.2
